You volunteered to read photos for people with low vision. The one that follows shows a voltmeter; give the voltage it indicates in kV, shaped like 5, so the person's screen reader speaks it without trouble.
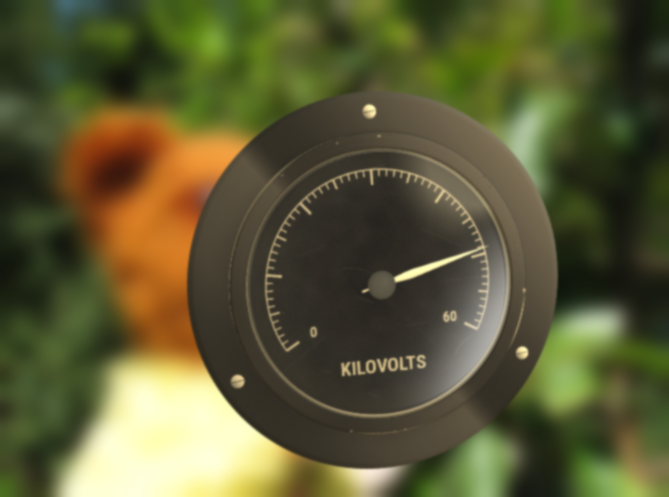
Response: 49
